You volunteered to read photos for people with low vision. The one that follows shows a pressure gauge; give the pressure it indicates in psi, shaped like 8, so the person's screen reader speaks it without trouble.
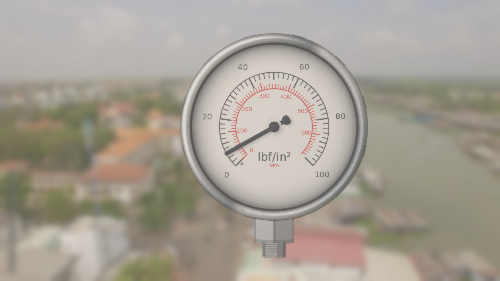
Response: 6
